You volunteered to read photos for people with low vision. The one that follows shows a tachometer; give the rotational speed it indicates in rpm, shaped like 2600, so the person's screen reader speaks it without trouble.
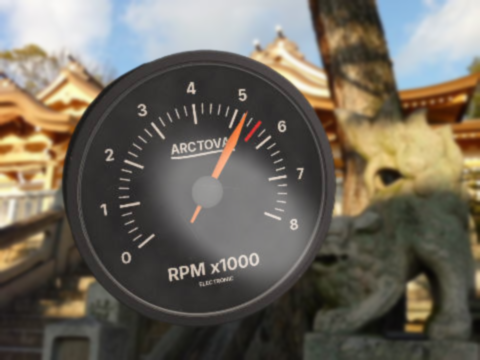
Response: 5200
